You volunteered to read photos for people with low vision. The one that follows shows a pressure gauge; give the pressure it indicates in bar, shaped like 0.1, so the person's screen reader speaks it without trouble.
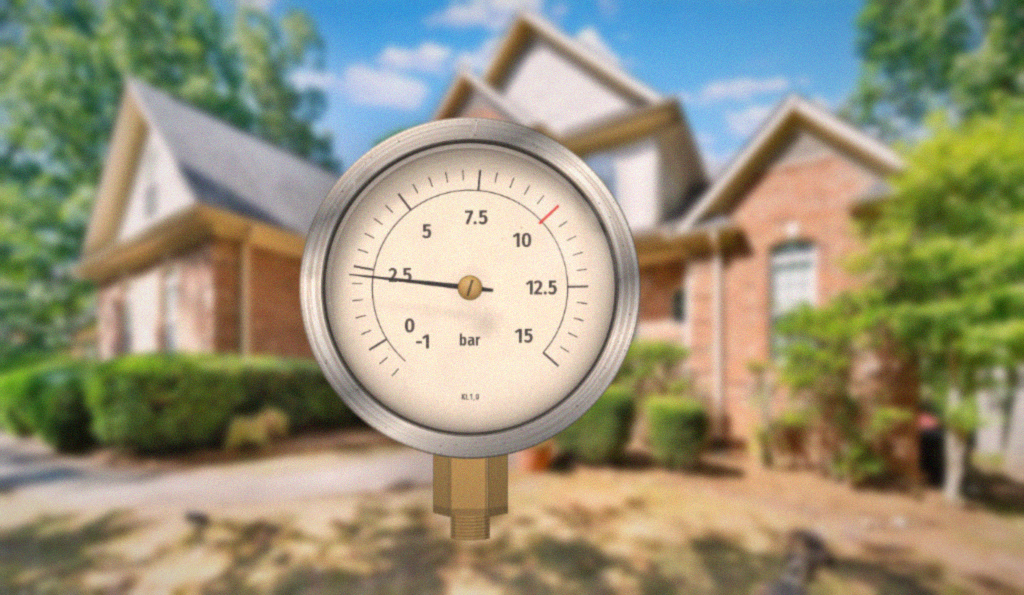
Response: 2.25
